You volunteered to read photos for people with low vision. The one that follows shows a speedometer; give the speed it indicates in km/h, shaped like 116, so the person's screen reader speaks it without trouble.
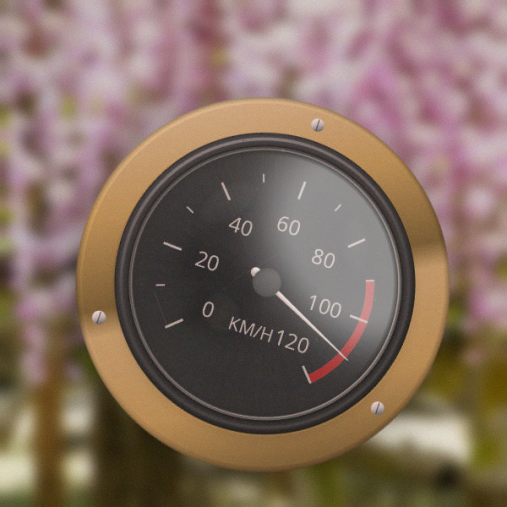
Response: 110
